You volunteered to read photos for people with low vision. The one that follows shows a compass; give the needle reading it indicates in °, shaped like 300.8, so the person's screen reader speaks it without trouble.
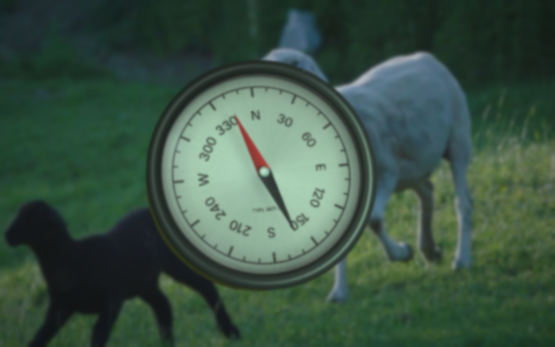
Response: 340
